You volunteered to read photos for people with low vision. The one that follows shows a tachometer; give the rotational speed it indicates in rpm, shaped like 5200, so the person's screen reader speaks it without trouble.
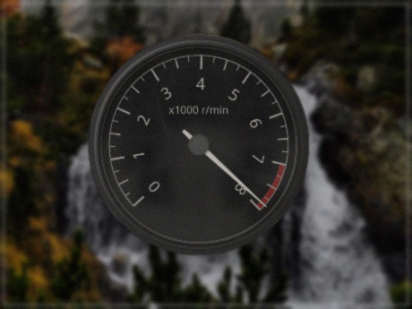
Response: 7875
